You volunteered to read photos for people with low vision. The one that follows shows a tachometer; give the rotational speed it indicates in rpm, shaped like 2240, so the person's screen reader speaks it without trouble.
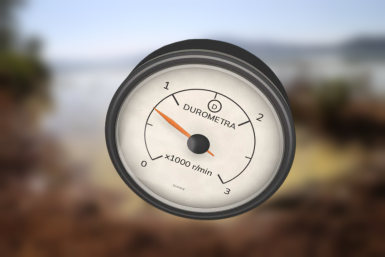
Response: 750
